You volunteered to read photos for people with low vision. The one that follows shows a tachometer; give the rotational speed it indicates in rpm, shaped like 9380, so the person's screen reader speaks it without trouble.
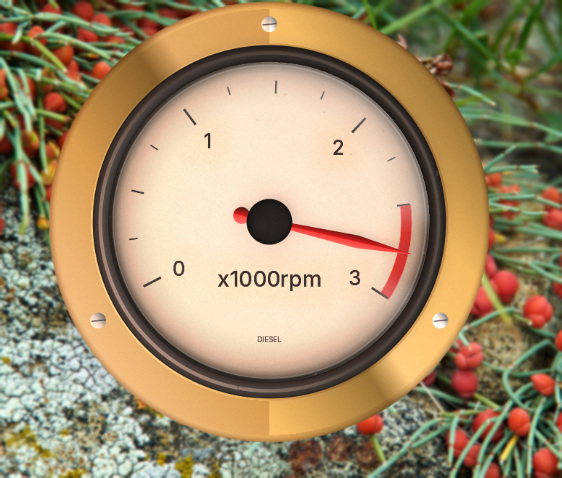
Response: 2750
